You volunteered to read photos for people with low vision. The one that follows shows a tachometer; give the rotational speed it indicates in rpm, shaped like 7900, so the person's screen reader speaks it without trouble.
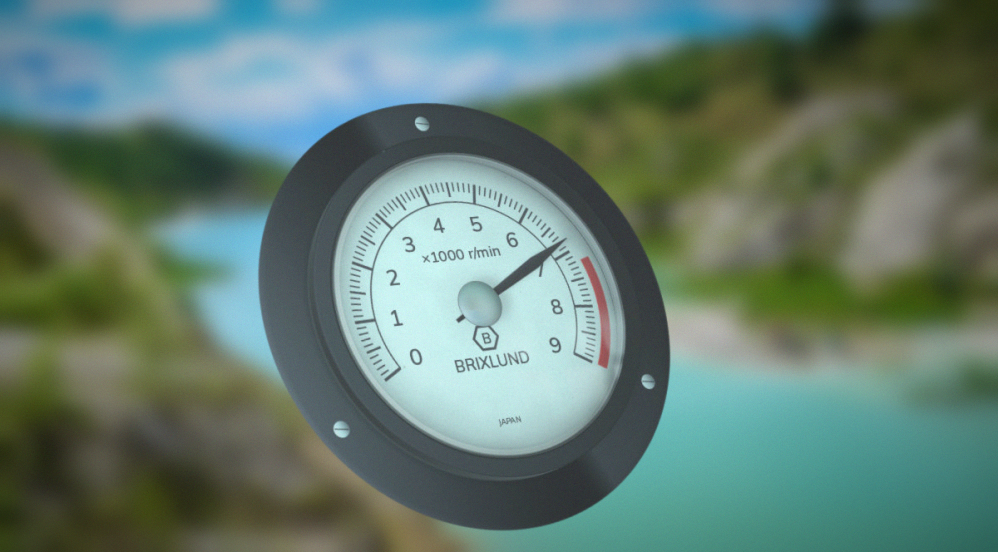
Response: 6800
